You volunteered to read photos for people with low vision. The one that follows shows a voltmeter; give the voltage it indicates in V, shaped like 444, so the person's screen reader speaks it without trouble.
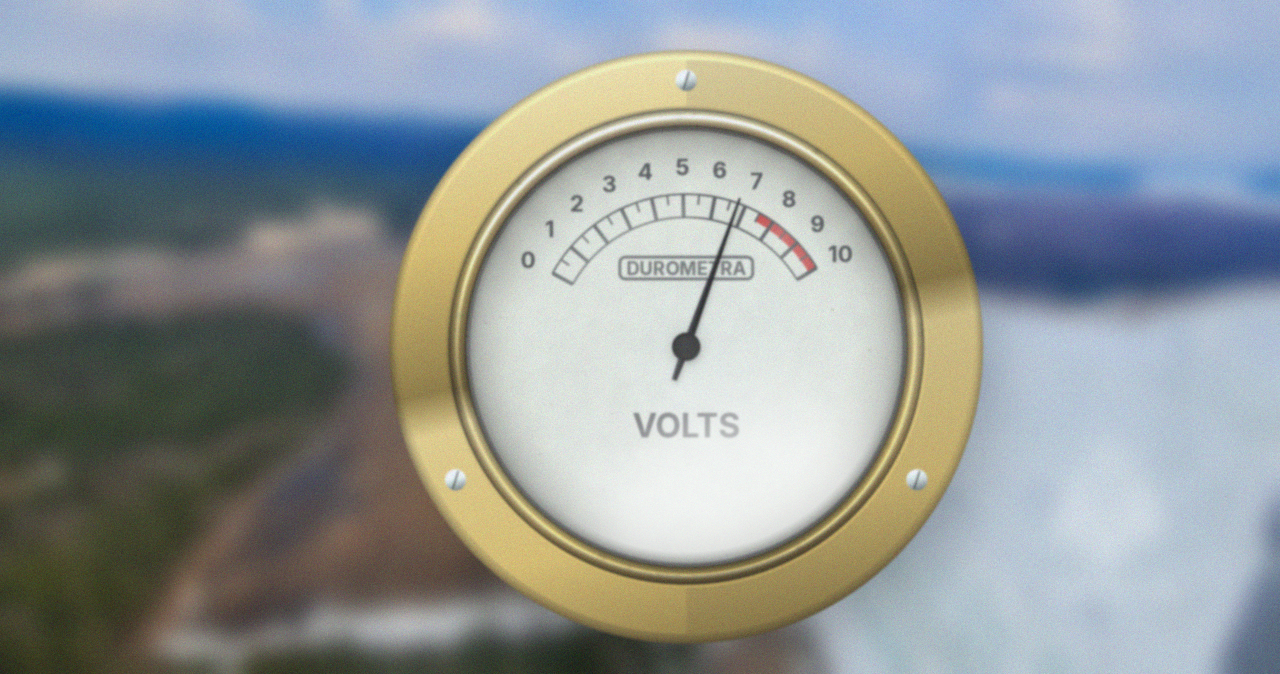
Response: 6.75
